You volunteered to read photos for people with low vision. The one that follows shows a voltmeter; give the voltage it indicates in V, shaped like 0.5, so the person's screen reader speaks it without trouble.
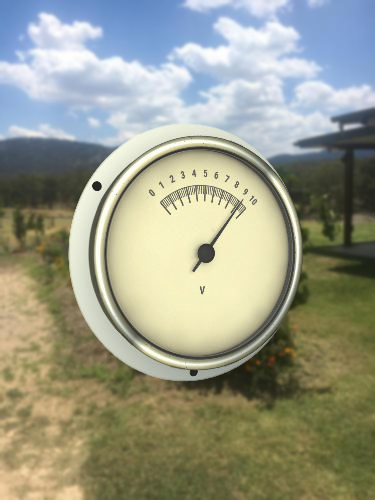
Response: 9
